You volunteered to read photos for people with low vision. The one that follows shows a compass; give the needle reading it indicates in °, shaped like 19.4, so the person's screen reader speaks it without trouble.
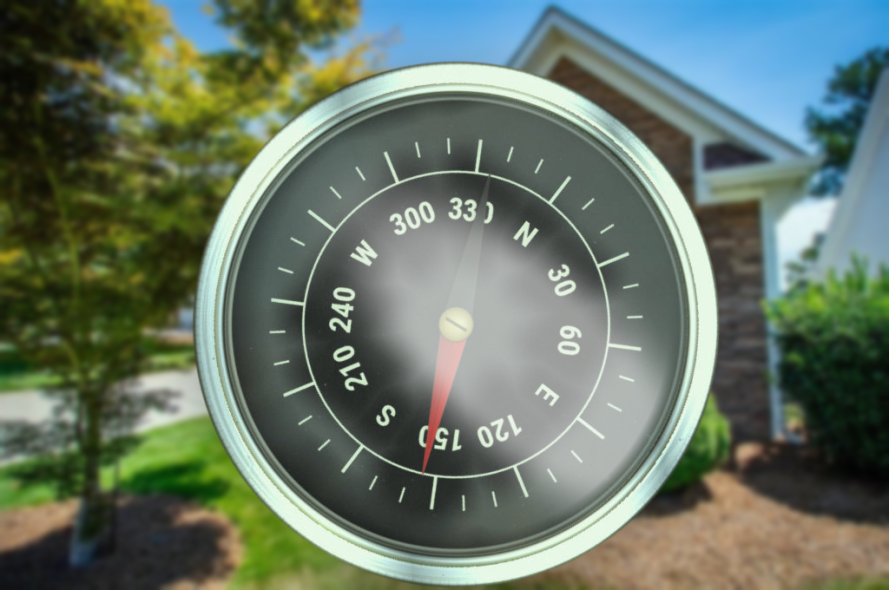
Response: 155
